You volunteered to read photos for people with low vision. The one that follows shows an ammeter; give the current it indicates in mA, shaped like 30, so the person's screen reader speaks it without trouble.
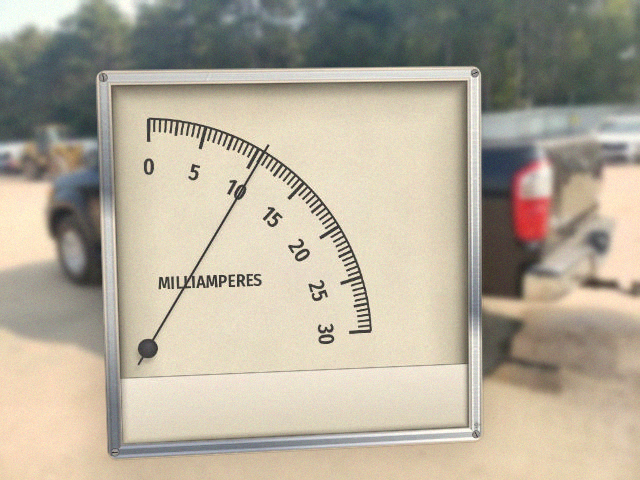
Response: 10.5
